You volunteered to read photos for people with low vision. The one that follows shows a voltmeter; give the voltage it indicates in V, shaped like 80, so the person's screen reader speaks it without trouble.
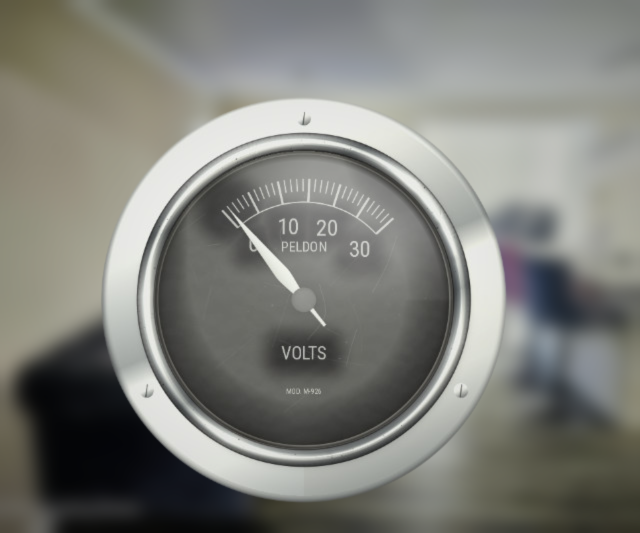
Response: 1
